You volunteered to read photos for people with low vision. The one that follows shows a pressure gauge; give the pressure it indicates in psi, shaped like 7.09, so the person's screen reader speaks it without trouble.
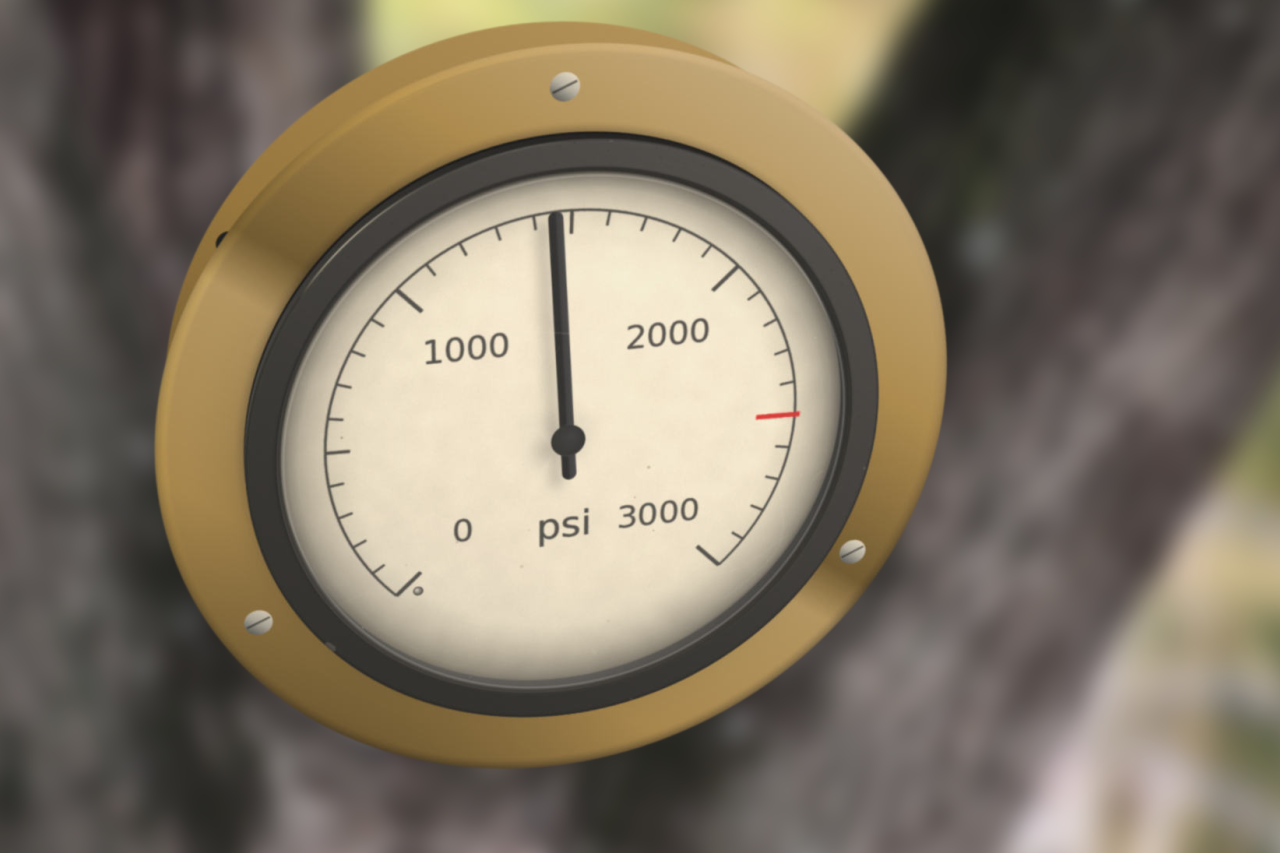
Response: 1450
